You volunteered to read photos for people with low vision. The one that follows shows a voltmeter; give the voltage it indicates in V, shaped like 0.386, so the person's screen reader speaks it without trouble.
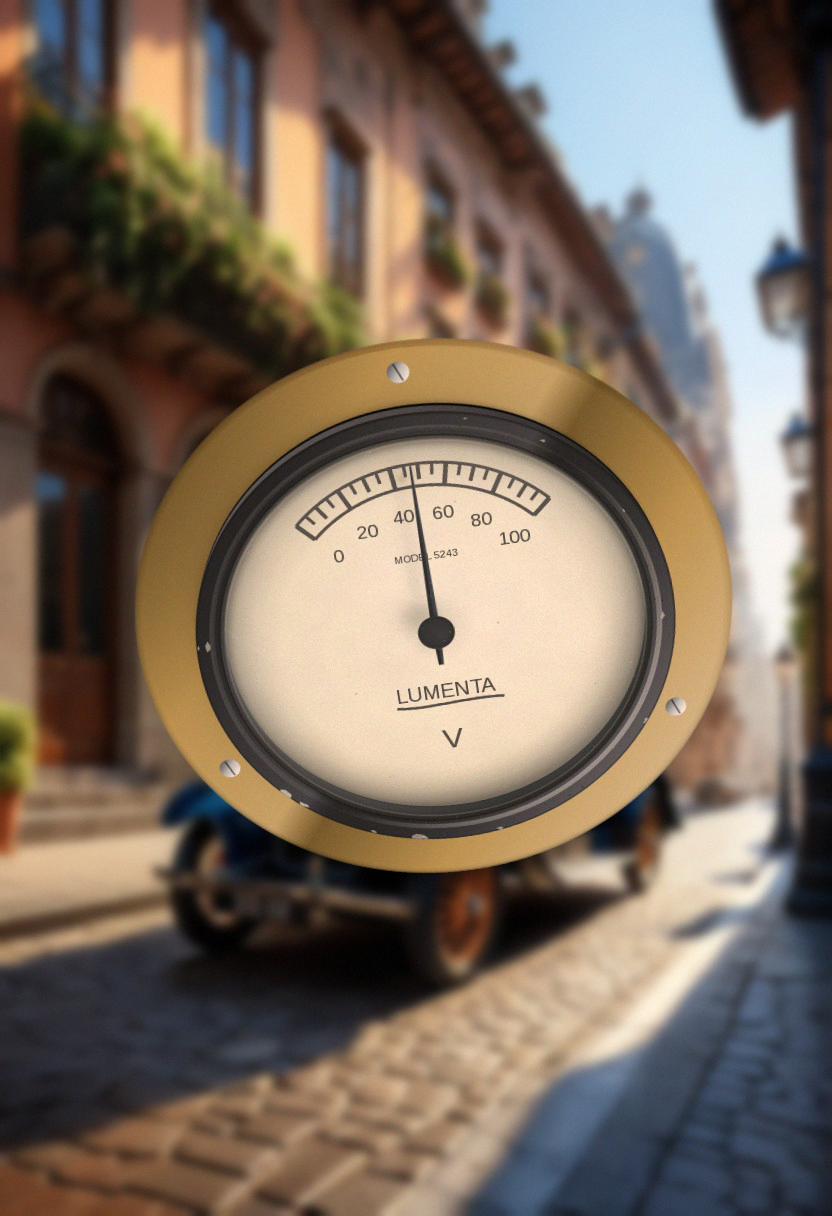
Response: 47.5
